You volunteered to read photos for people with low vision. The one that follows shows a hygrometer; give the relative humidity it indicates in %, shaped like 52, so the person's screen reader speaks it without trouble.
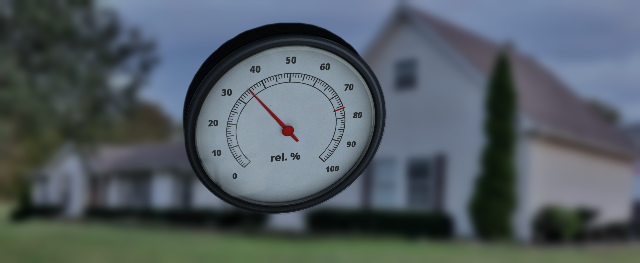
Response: 35
